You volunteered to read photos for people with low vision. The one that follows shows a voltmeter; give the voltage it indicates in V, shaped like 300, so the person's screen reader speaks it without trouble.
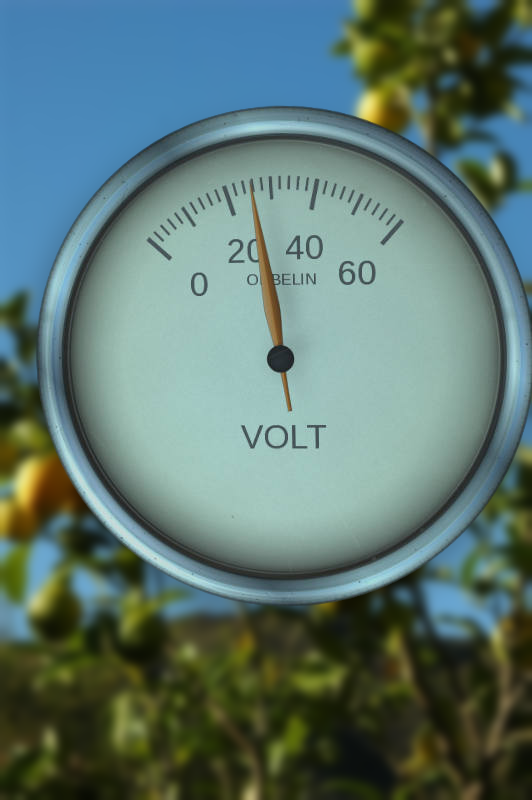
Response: 26
